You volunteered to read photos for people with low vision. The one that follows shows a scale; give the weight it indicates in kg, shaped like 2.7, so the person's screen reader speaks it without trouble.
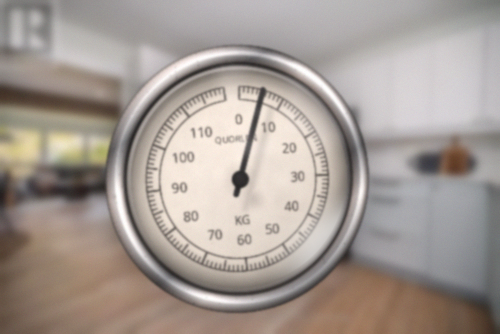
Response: 5
